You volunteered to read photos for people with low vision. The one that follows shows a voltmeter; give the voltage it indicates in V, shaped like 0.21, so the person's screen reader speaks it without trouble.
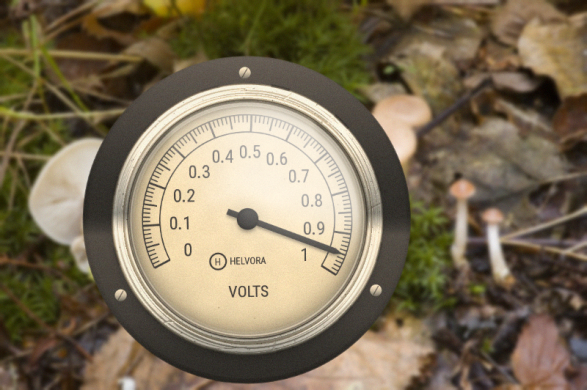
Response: 0.95
